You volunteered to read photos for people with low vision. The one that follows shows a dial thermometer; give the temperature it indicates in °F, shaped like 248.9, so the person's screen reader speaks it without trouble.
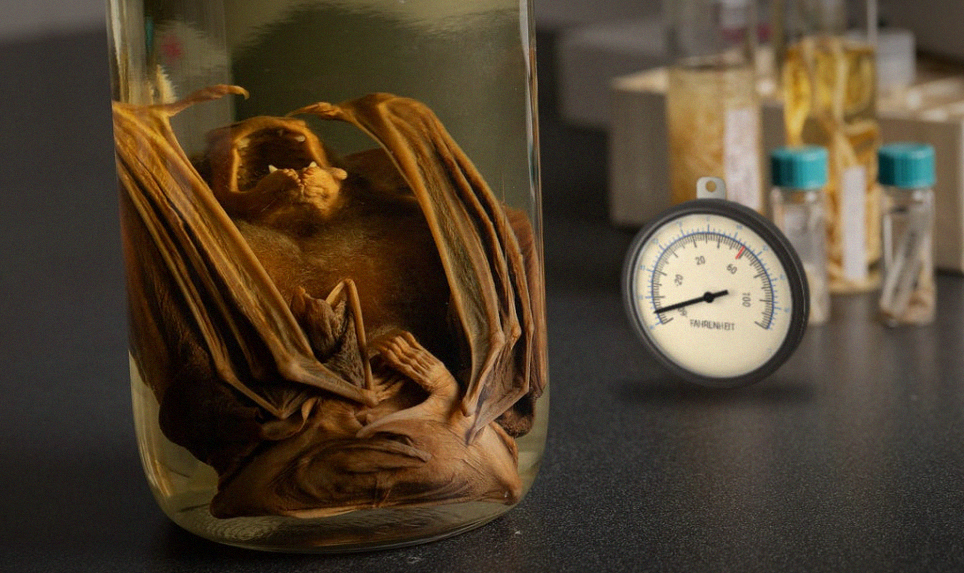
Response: -50
